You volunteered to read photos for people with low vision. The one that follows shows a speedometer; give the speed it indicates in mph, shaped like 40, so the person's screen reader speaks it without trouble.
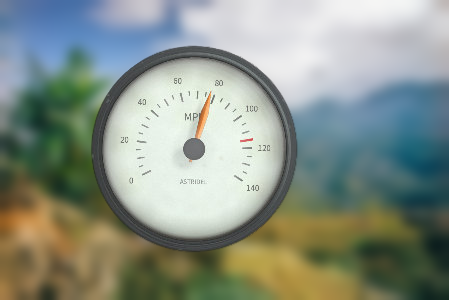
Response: 77.5
